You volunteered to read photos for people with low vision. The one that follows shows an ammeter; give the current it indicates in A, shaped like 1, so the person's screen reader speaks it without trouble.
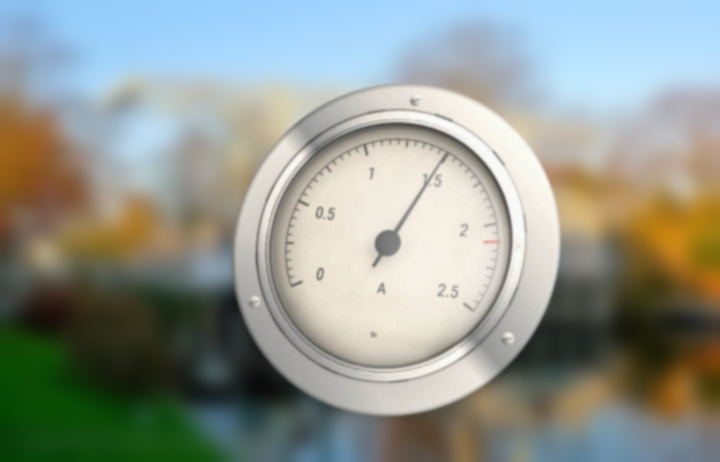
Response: 1.5
